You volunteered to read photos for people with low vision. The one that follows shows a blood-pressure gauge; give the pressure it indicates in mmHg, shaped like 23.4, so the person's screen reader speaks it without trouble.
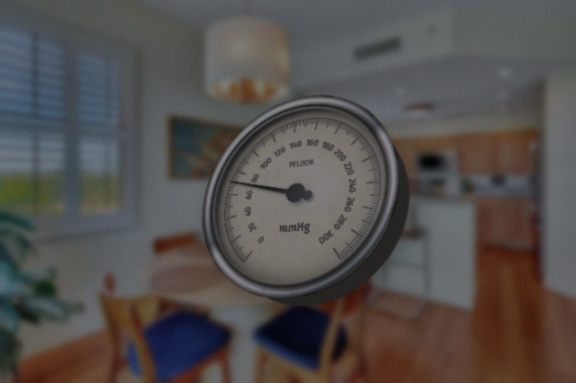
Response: 70
